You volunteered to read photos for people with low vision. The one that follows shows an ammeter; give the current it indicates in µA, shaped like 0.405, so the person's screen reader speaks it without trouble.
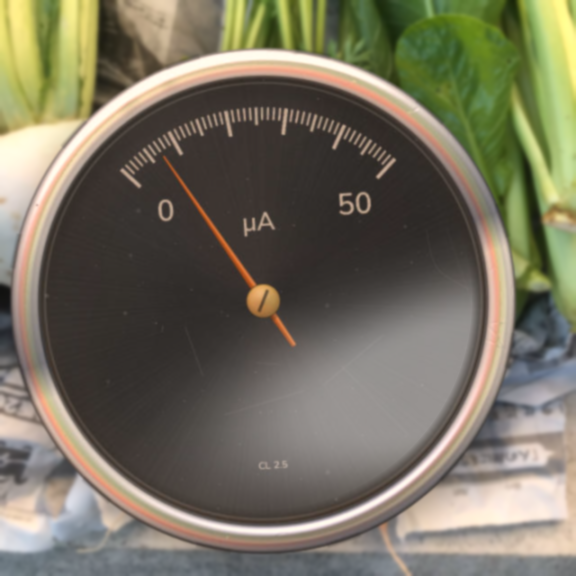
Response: 7
